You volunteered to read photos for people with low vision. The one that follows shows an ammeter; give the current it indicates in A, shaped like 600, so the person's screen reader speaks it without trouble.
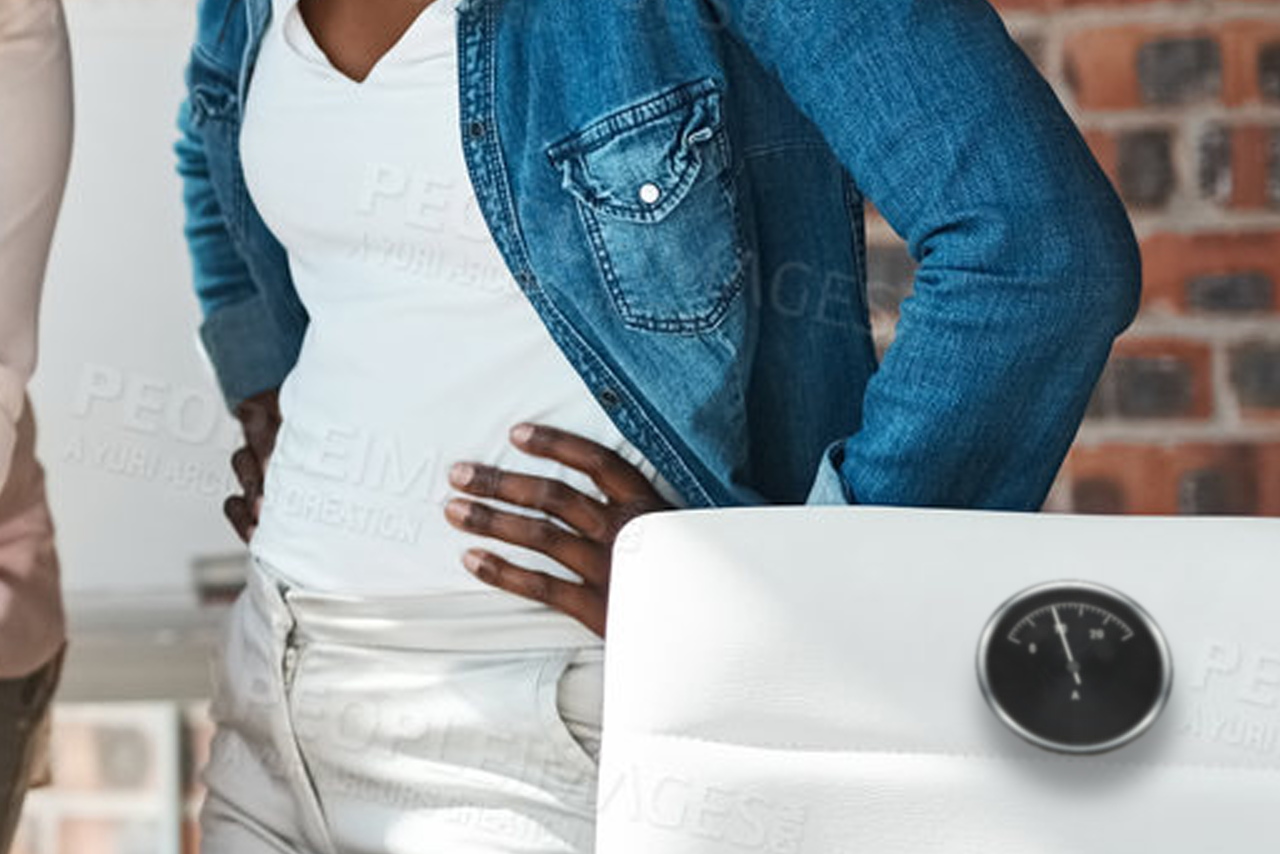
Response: 10
